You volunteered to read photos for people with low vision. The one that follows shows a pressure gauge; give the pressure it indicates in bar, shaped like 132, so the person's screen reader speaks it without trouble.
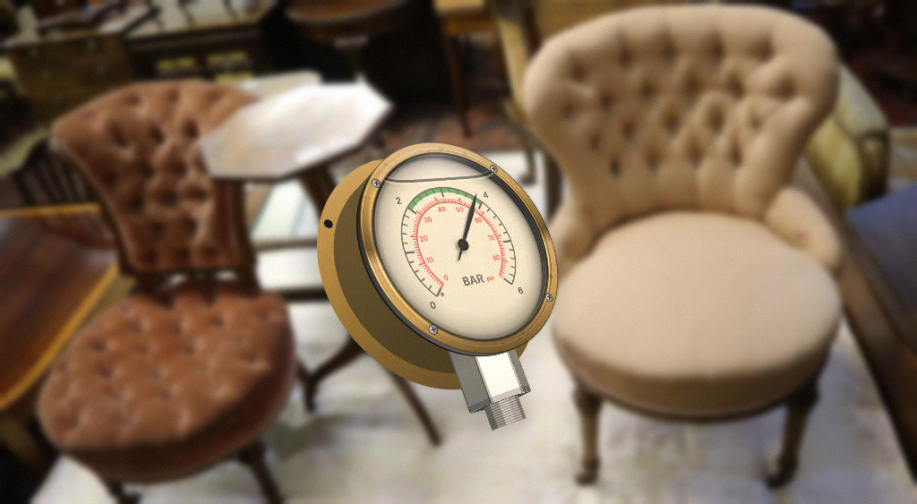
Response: 3.8
